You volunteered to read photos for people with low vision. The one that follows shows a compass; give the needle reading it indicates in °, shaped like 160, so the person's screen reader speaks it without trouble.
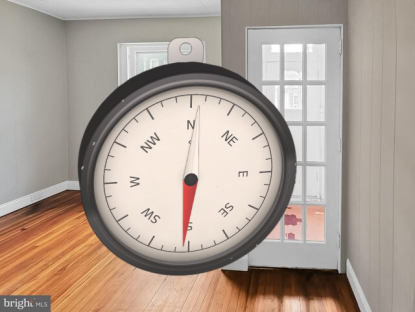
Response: 185
